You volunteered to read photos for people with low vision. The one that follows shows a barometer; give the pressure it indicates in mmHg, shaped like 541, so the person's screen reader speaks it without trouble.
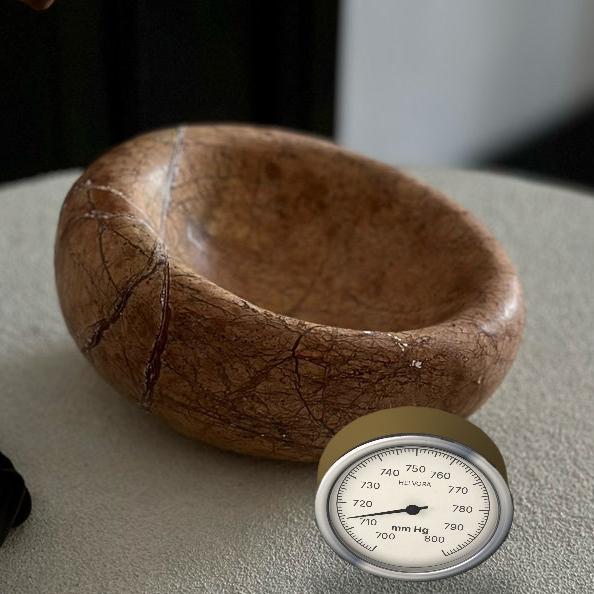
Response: 715
